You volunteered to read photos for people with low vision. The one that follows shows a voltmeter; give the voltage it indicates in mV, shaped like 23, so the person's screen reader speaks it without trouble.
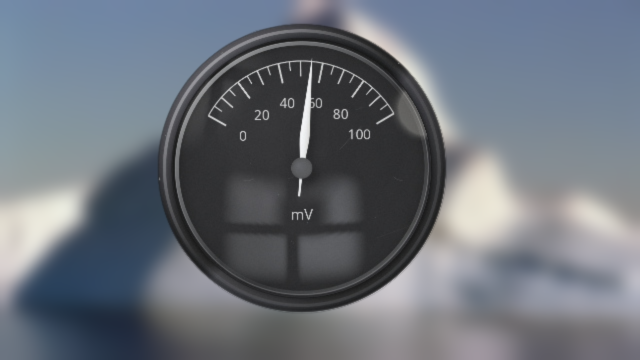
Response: 55
